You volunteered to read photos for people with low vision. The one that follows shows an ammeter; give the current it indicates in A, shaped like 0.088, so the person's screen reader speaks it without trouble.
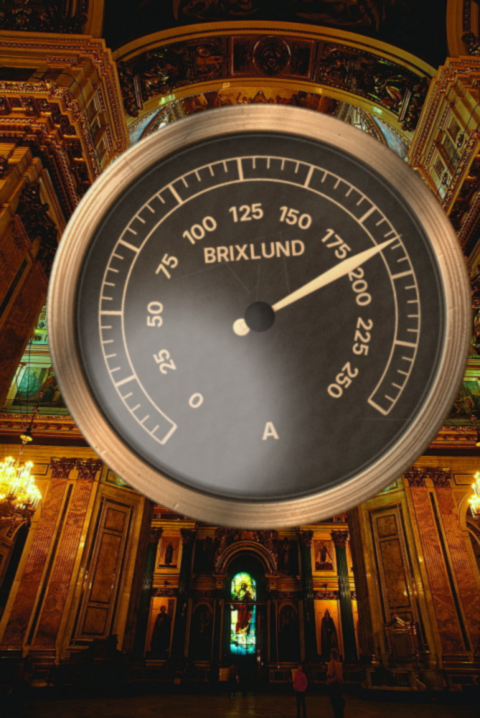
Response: 187.5
